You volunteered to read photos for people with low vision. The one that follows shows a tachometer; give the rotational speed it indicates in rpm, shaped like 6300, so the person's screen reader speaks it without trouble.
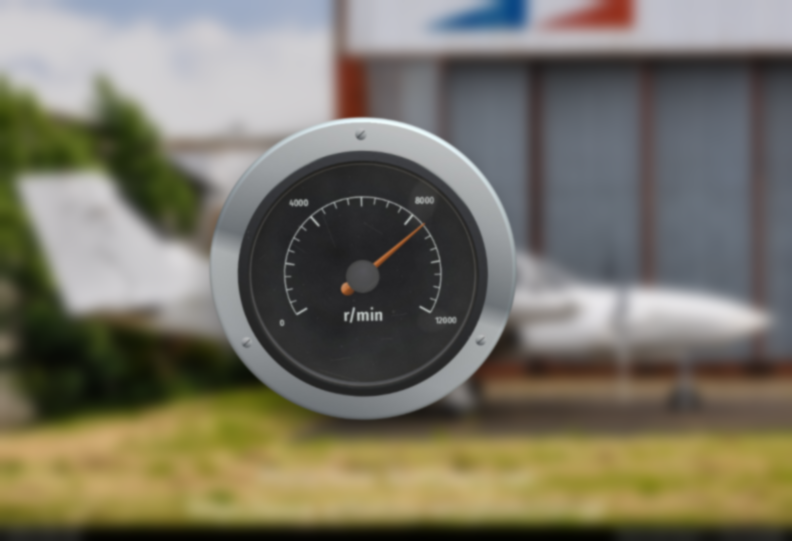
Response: 8500
